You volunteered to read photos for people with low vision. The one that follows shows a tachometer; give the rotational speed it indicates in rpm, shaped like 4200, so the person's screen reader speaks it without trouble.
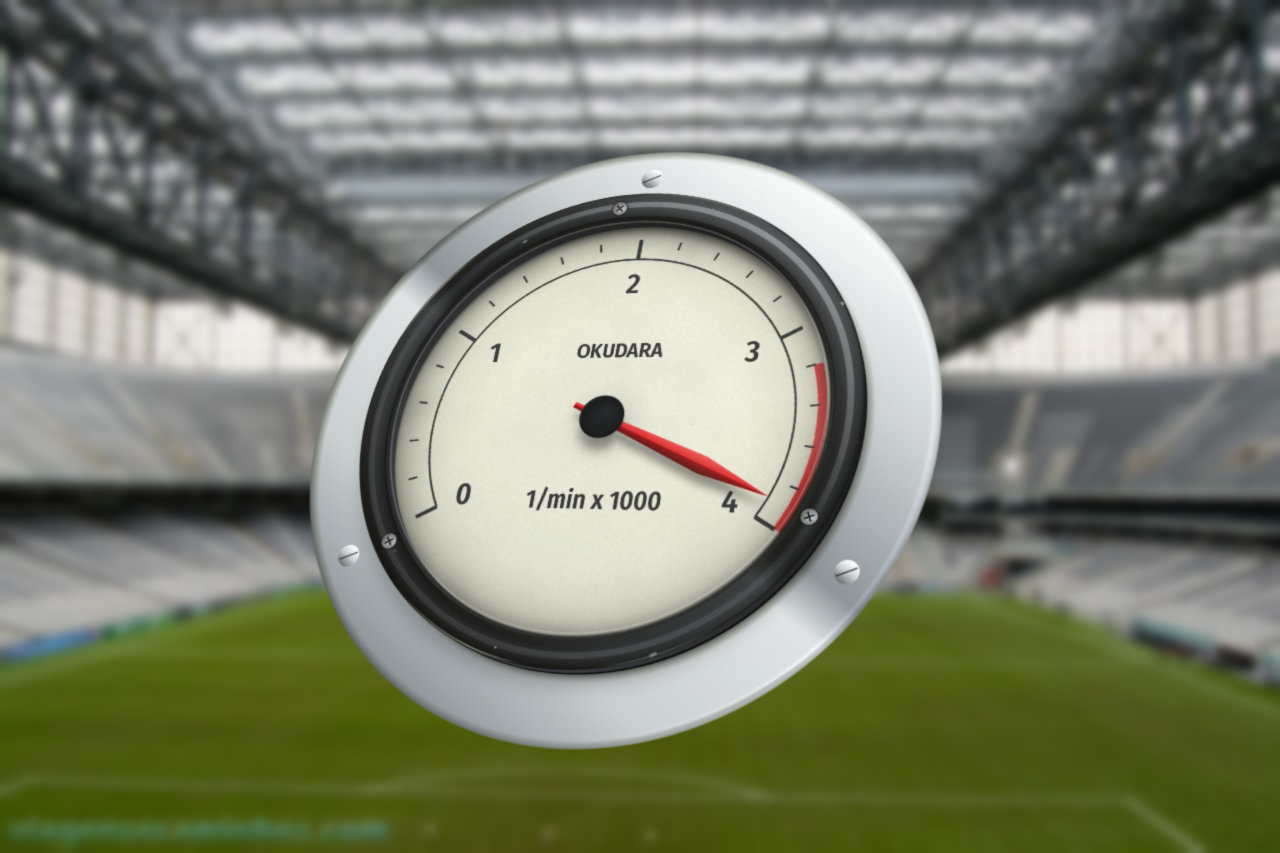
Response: 3900
